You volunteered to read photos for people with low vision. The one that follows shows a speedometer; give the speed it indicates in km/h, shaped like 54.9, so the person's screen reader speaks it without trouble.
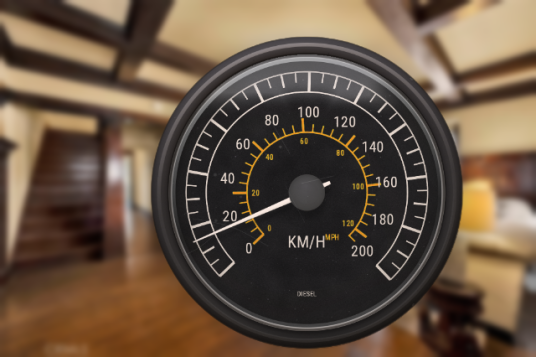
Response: 15
